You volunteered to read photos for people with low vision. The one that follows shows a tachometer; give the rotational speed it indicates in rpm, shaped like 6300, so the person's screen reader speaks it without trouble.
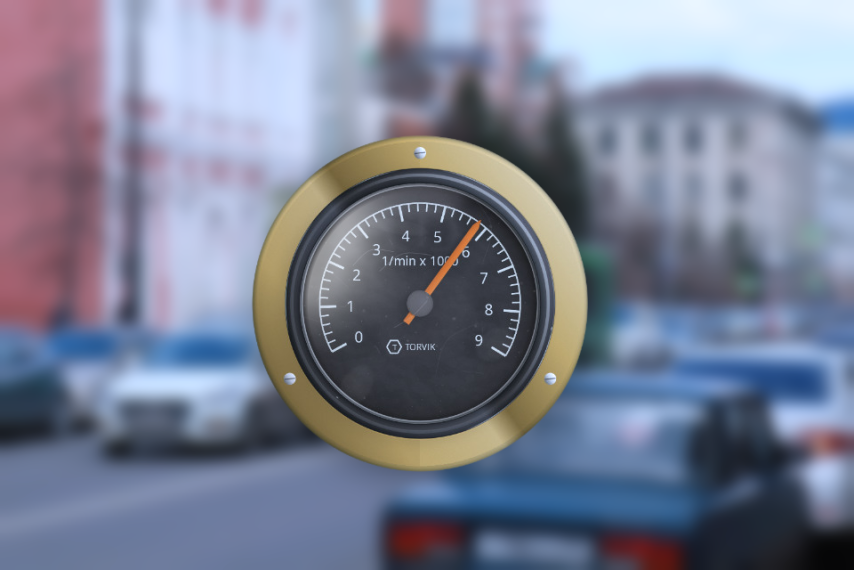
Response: 5800
